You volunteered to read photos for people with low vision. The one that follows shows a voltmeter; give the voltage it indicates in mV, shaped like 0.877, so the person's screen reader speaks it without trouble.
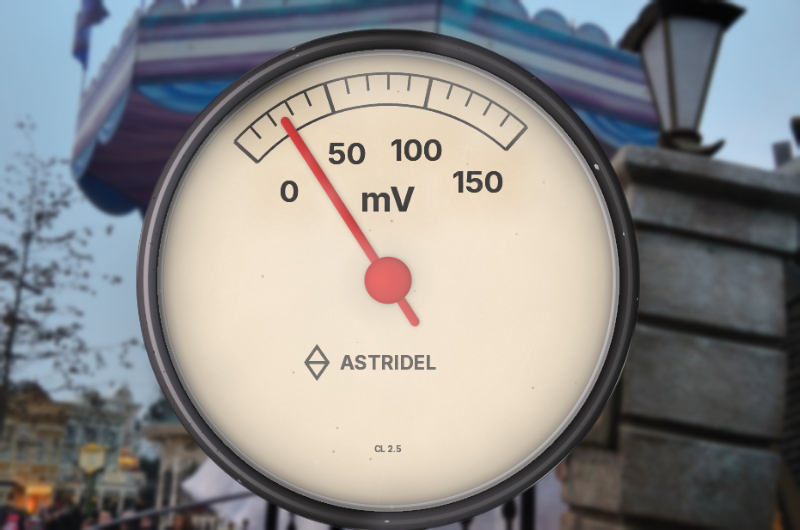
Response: 25
